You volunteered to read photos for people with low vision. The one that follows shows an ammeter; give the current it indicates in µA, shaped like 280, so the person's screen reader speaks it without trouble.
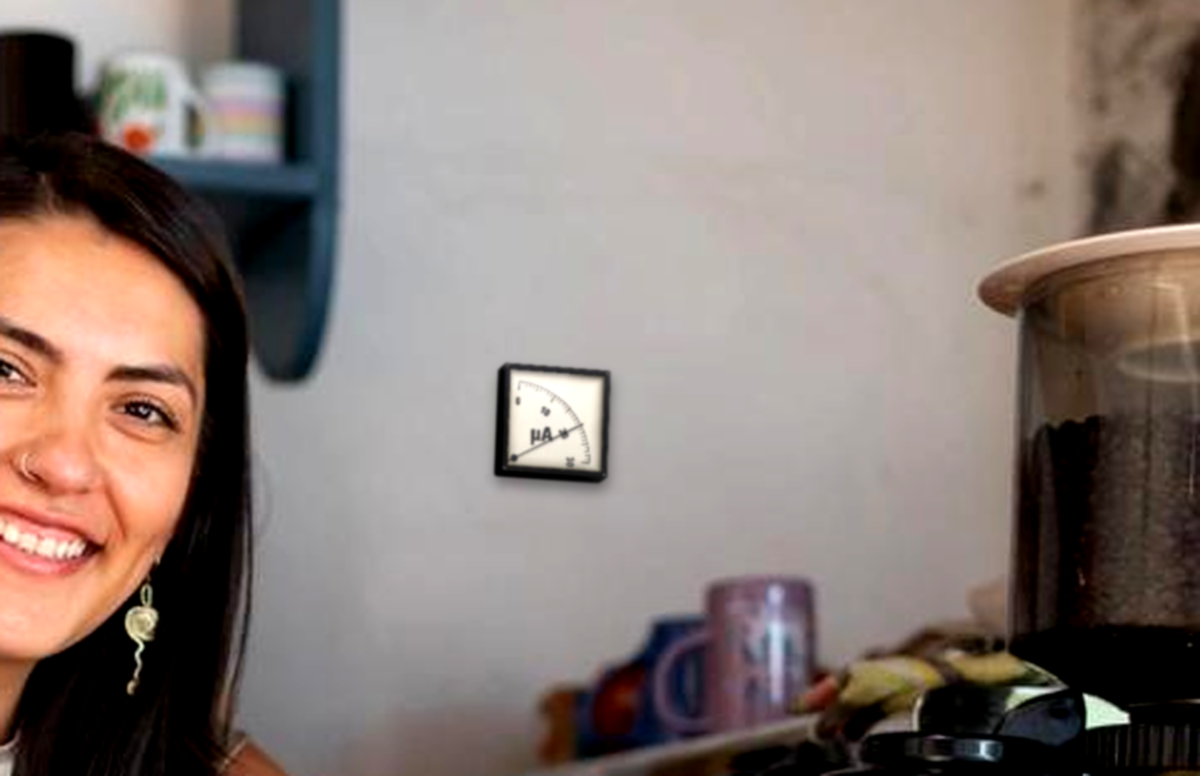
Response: 20
